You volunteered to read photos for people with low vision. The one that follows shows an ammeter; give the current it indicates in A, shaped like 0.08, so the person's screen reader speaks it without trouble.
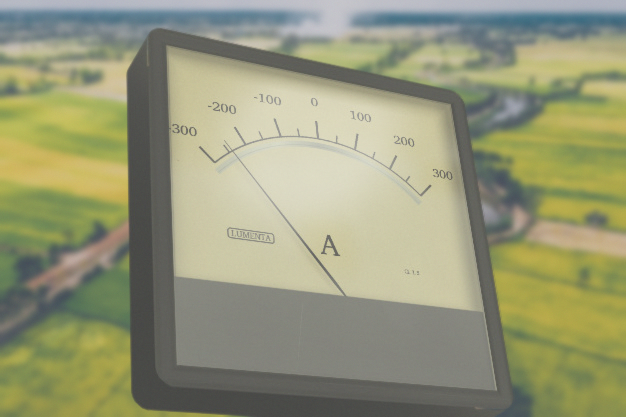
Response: -250
